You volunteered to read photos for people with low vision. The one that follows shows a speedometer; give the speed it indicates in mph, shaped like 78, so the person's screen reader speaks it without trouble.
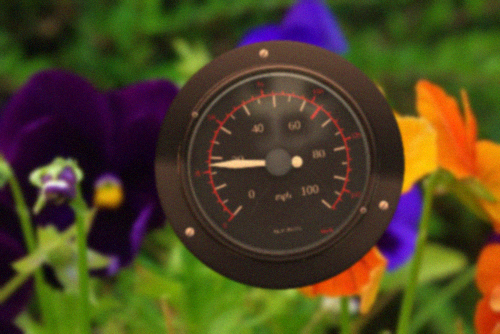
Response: 17.5
